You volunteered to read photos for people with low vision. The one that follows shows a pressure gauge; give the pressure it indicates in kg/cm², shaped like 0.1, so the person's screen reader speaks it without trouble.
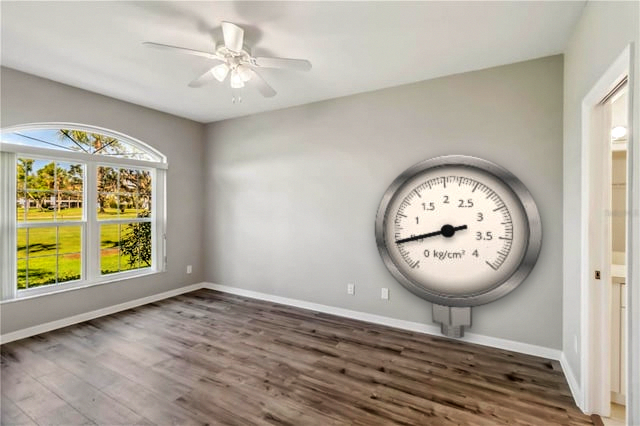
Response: 0.5
